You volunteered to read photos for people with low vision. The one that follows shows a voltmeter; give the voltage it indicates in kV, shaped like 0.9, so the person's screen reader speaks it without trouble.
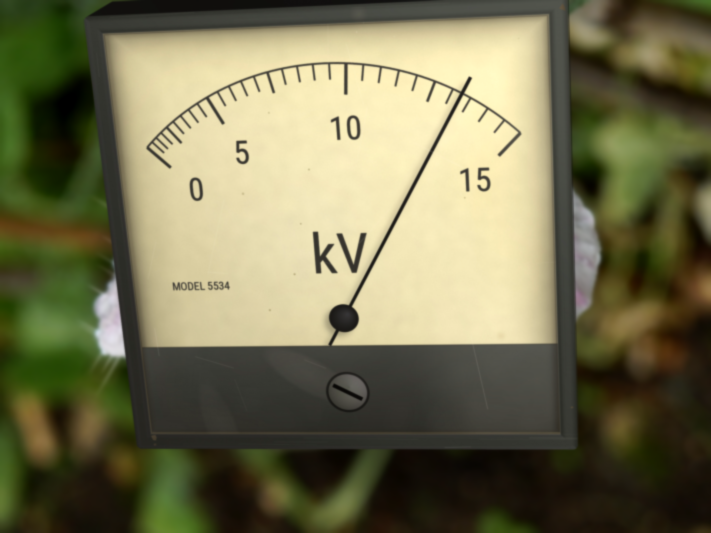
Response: 13.25
